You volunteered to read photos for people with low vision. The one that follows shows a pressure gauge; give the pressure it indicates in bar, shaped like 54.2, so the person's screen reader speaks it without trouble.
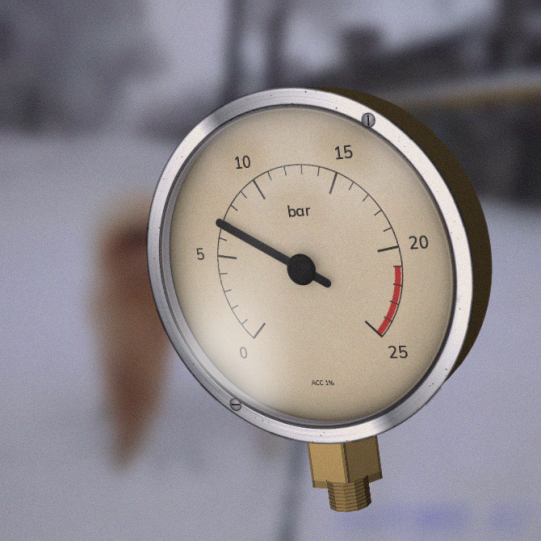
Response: 7
